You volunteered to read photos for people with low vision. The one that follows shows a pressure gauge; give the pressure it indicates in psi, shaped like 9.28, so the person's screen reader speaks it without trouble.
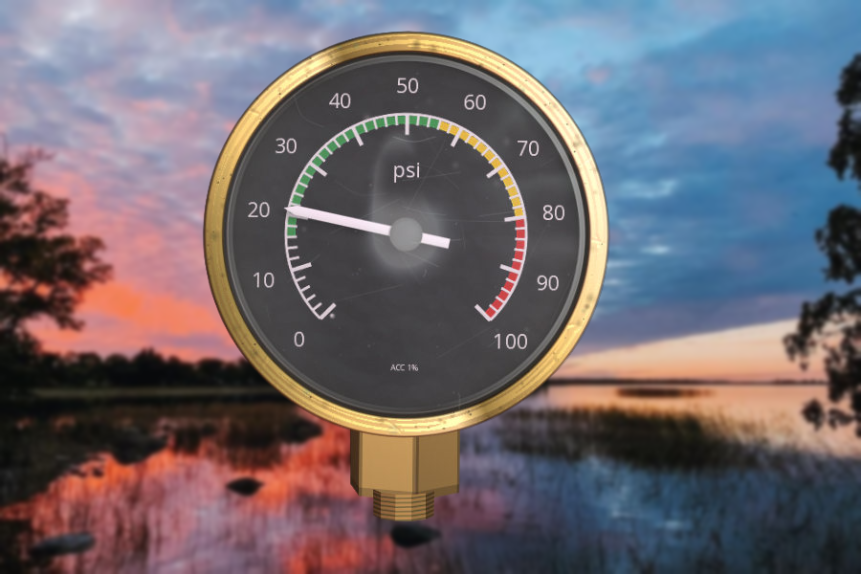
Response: 21
